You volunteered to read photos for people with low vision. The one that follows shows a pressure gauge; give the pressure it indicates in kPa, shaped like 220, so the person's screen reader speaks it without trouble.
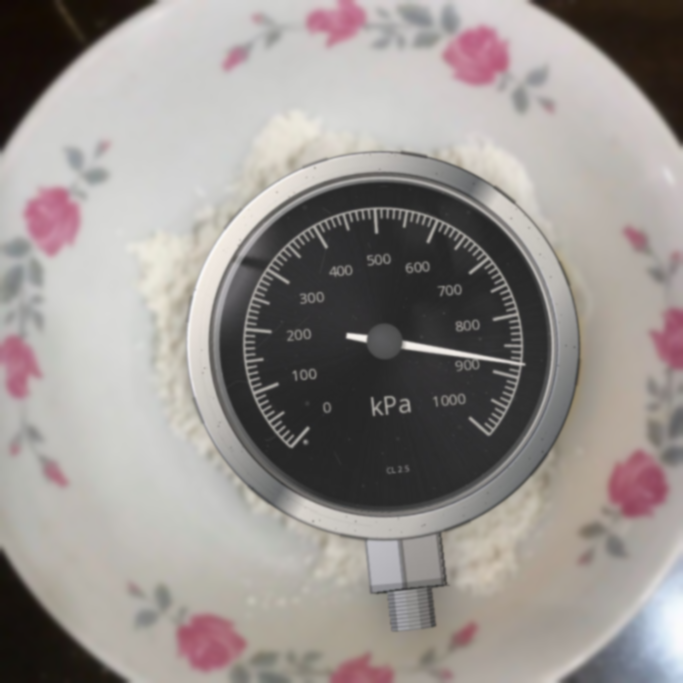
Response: 880
